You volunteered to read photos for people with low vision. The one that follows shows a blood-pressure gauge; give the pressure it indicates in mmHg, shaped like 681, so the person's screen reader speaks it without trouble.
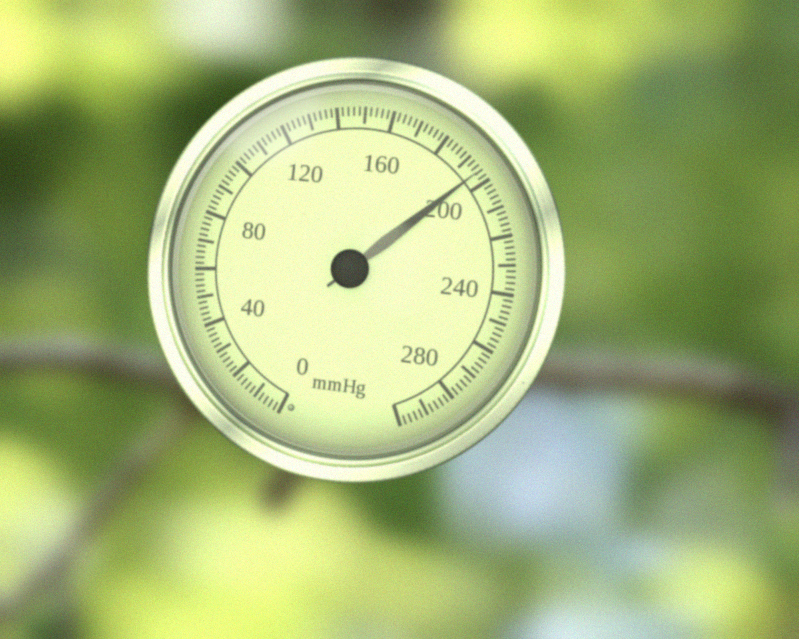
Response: 196
